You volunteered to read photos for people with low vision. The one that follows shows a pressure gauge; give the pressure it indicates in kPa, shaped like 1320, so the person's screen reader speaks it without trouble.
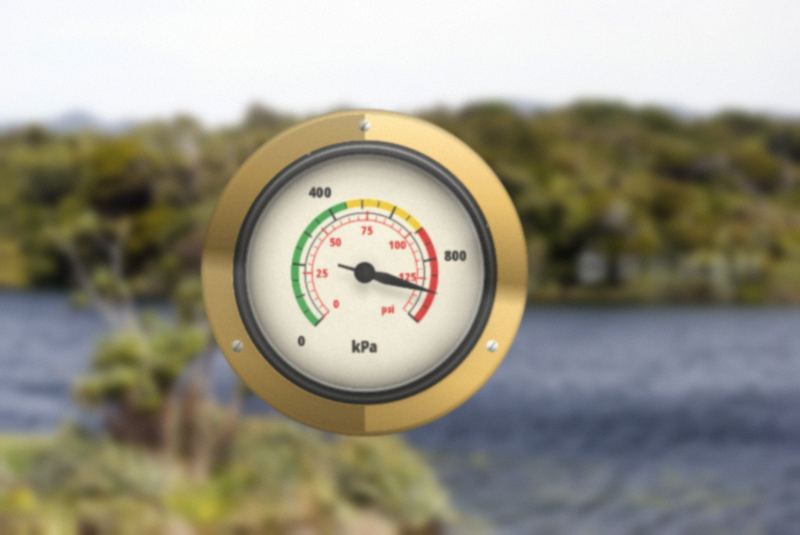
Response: 900
